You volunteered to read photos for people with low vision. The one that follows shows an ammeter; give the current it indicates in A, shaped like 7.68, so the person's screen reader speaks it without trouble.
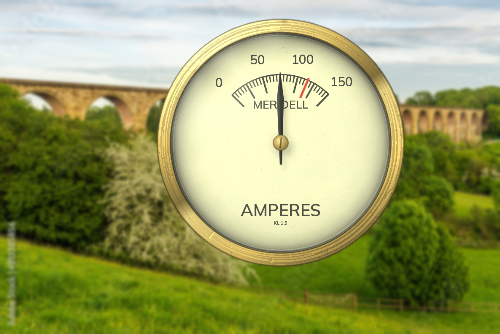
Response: 75
